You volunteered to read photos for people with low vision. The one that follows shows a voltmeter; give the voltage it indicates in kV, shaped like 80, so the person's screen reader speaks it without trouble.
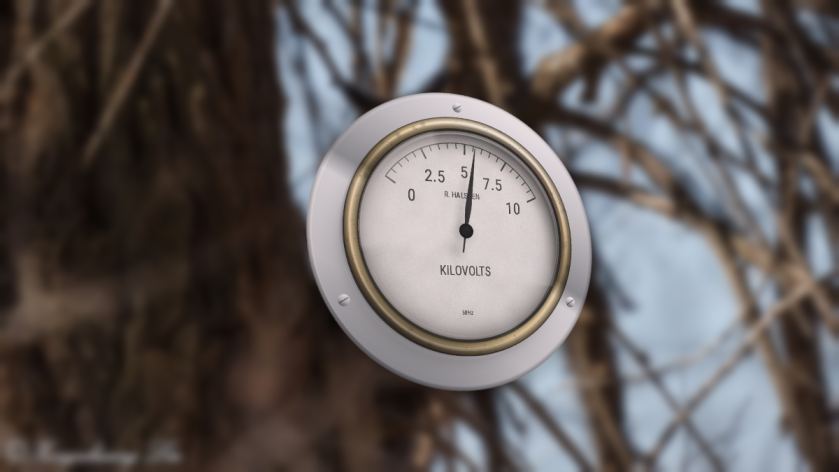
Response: 5.5
